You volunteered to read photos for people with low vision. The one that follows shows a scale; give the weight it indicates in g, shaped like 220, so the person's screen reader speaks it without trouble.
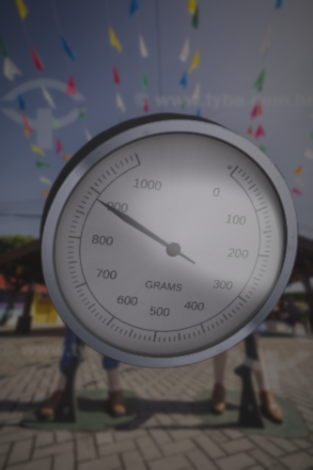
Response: 890
